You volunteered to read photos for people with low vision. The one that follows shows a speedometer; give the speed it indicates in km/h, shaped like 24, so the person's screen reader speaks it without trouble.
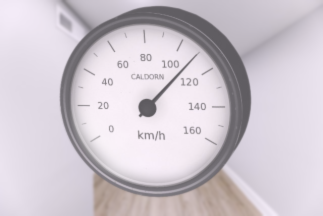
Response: 110
